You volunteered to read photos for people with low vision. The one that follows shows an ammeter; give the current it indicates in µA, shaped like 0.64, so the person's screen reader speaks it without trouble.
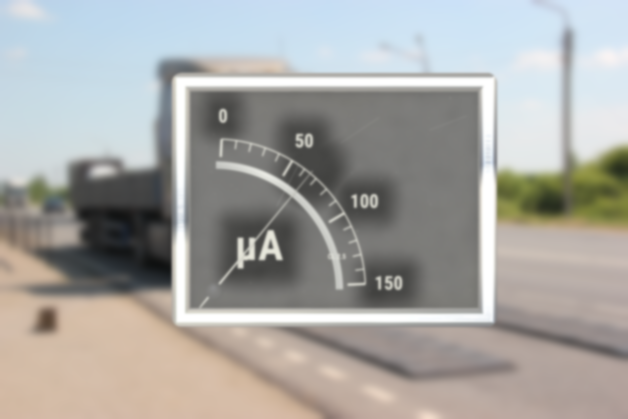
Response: 65
